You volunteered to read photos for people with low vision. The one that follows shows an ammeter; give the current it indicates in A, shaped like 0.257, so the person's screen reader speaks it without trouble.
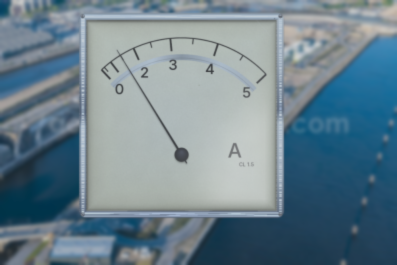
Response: 1.5
